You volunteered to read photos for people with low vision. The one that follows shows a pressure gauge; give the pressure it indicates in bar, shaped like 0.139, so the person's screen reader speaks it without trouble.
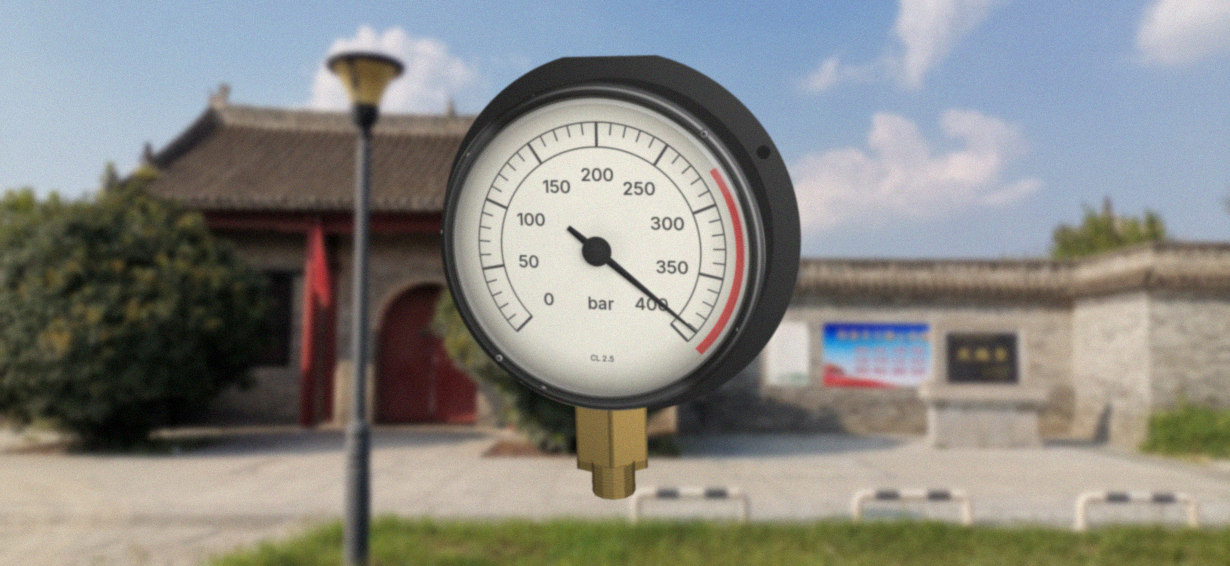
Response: 390
